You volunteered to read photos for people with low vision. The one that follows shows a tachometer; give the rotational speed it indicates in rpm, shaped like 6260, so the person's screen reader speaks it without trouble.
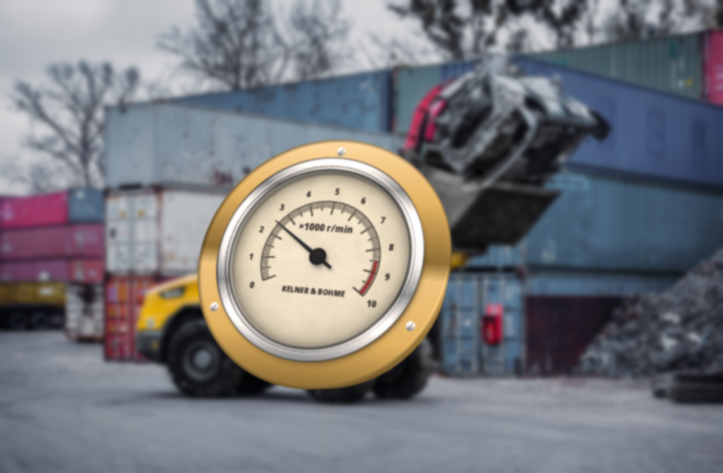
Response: 2500
